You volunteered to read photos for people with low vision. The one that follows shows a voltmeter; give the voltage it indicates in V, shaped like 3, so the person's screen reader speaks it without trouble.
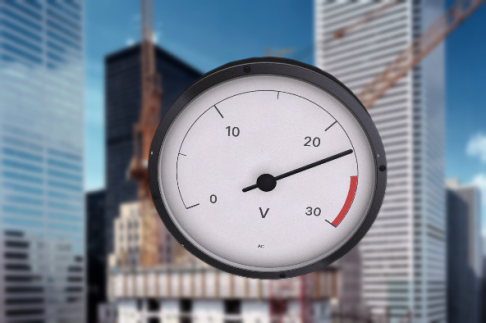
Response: 22.5
